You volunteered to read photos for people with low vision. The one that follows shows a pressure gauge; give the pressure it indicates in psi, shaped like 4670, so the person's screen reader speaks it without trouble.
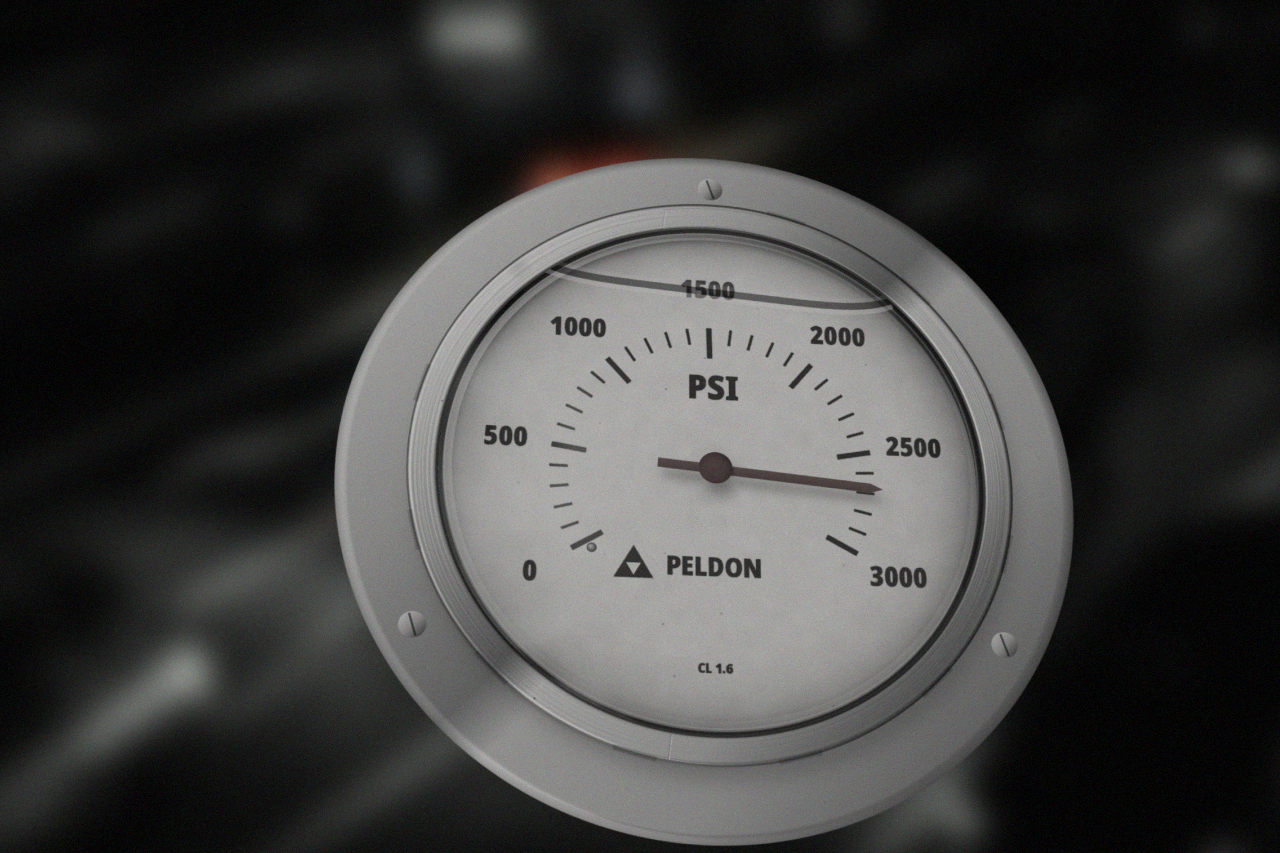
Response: 2700
